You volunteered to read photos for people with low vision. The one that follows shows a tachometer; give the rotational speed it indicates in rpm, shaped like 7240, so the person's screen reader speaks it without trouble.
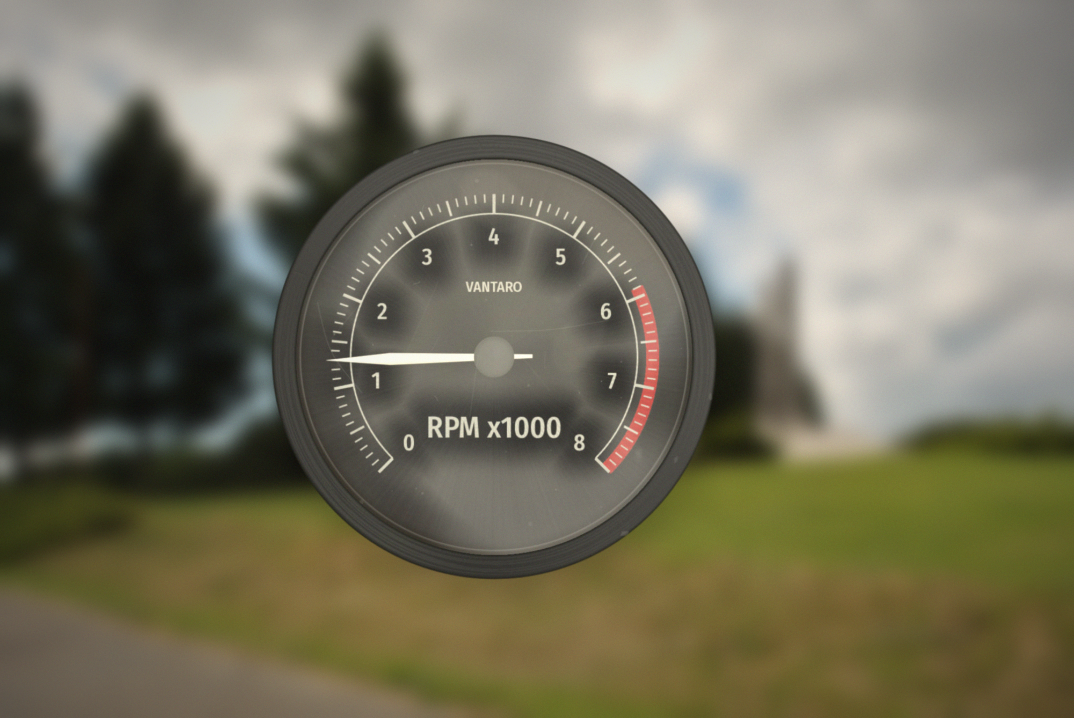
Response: 1300
